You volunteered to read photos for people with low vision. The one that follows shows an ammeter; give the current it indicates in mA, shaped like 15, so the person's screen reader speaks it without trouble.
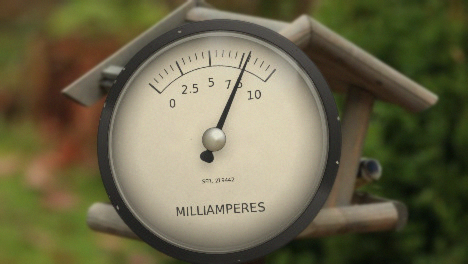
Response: 8
